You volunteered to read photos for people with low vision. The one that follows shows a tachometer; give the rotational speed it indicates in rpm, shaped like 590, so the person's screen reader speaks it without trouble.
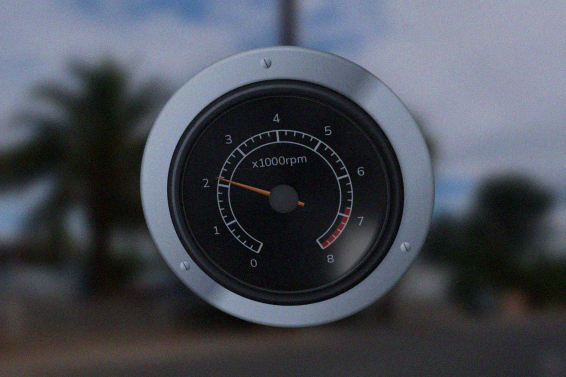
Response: 2200
